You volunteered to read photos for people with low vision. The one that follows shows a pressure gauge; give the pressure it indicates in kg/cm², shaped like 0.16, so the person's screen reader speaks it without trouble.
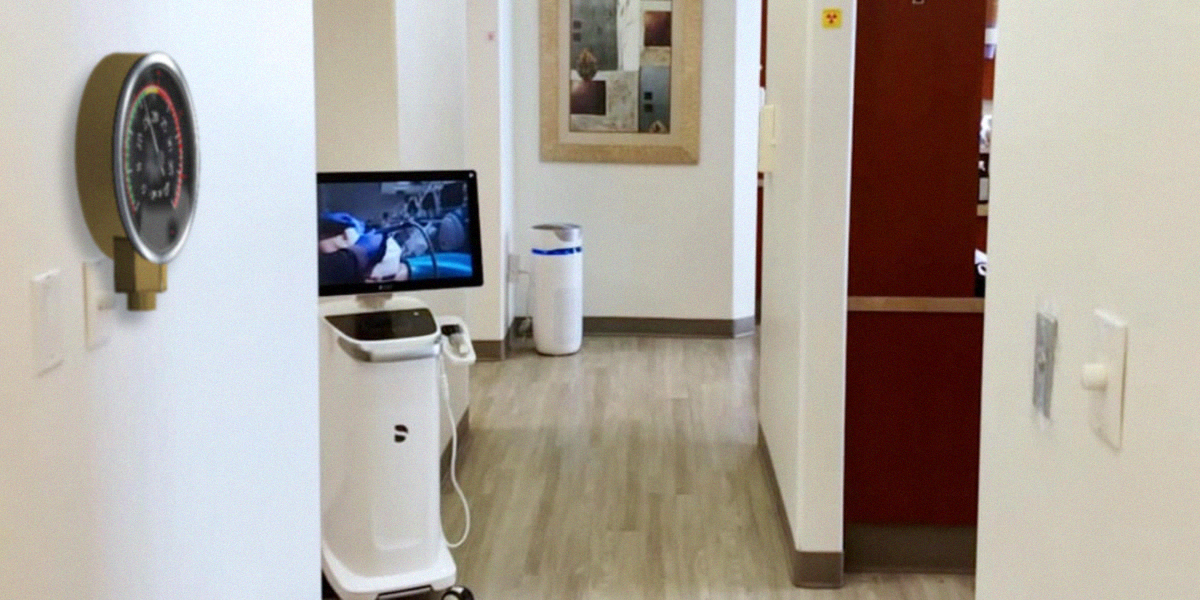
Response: 15
